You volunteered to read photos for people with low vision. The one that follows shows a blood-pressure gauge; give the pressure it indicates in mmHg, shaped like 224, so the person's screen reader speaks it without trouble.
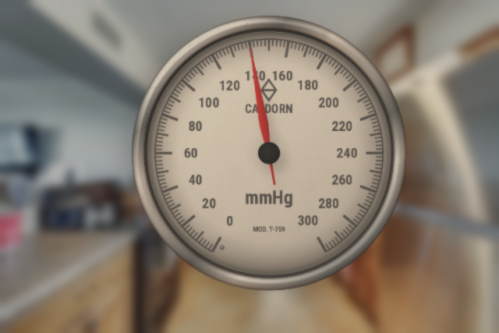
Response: 140
